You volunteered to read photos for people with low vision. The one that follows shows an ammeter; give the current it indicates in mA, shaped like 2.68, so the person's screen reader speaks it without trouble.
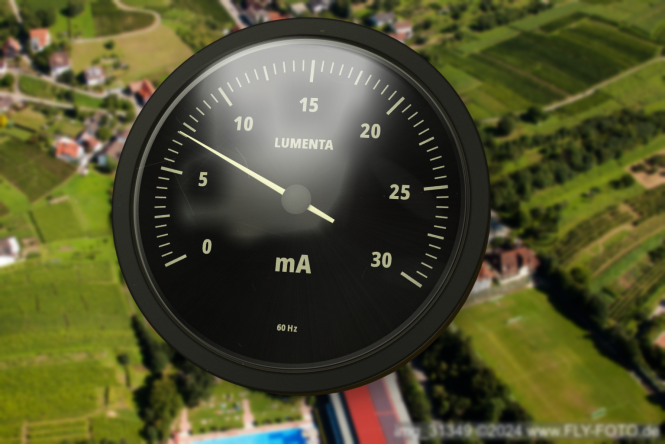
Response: 7
